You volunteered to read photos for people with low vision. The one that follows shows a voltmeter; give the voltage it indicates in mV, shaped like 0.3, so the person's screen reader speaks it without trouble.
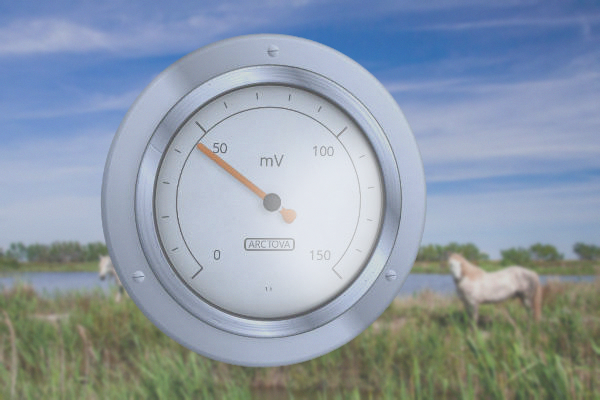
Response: 45
